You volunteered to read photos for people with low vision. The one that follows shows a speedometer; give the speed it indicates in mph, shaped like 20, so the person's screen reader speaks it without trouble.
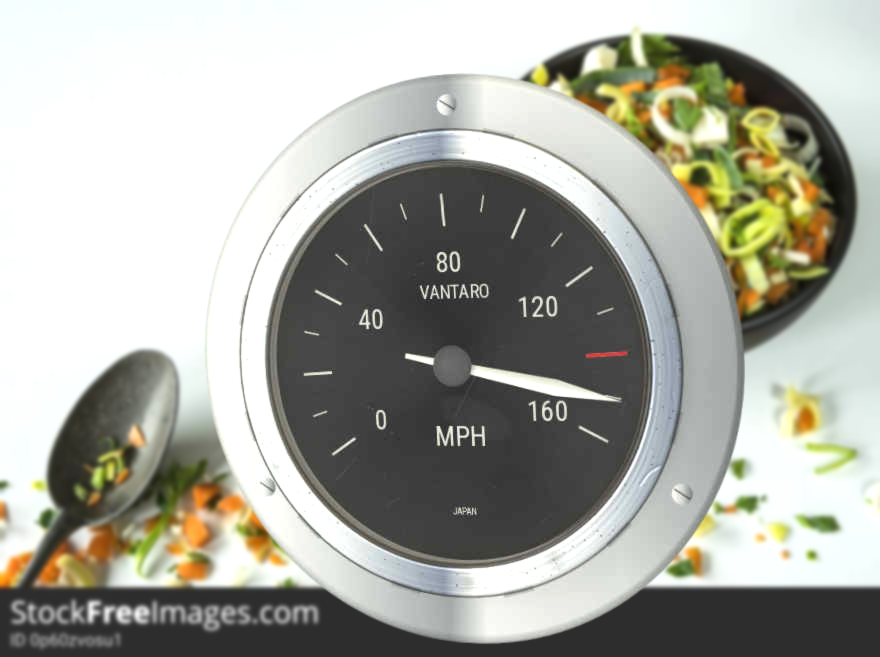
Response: 150
